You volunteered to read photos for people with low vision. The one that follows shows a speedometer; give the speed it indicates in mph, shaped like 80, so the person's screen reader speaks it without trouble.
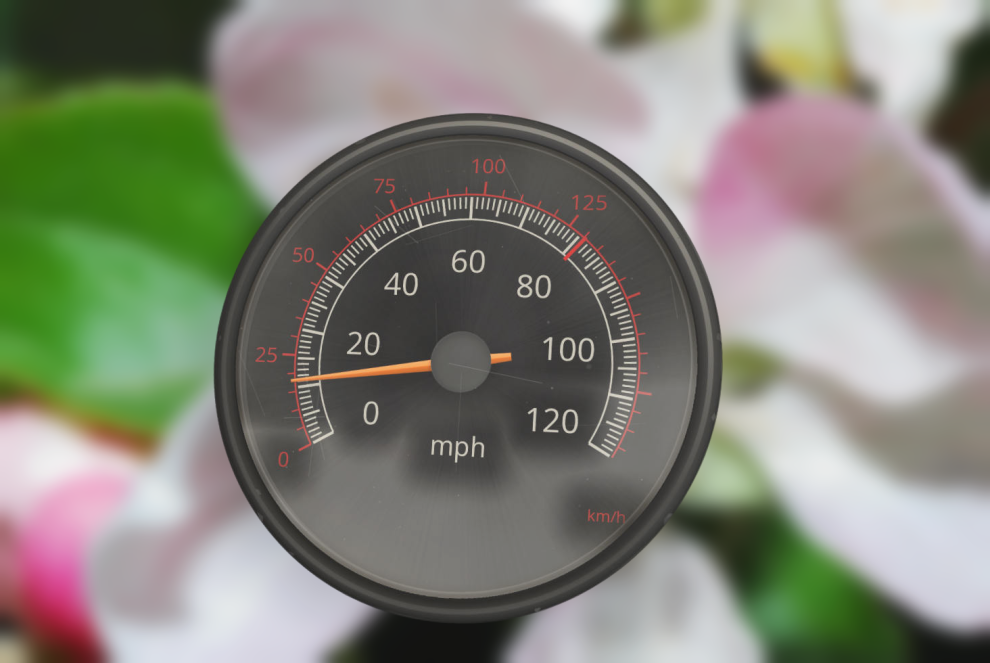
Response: 11
